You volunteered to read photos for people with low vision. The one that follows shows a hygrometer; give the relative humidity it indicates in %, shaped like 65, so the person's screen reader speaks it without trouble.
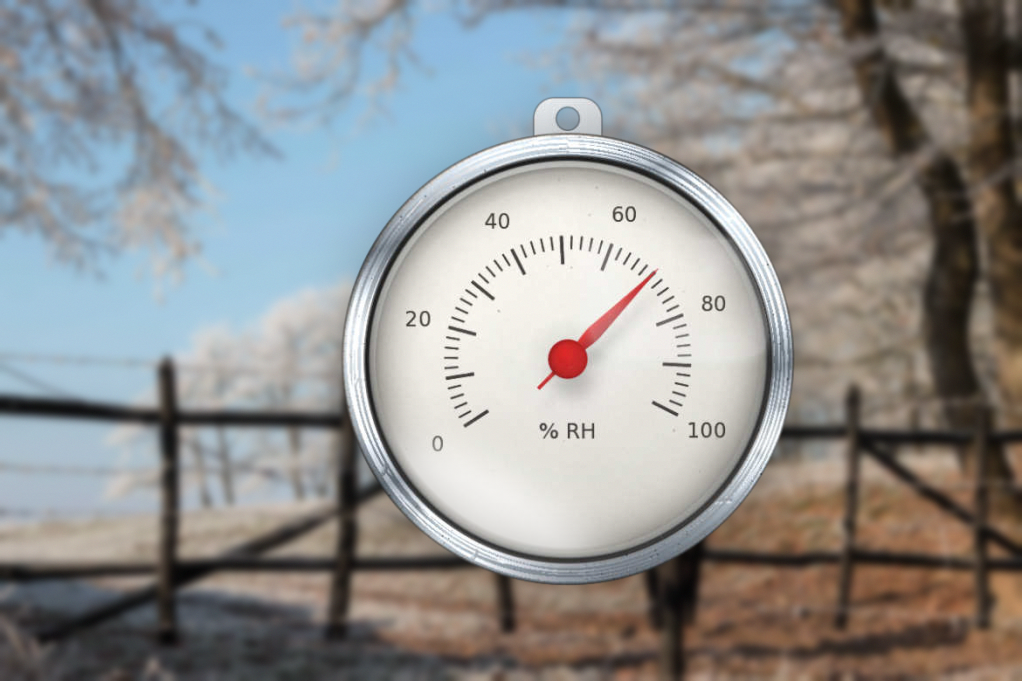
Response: 70
